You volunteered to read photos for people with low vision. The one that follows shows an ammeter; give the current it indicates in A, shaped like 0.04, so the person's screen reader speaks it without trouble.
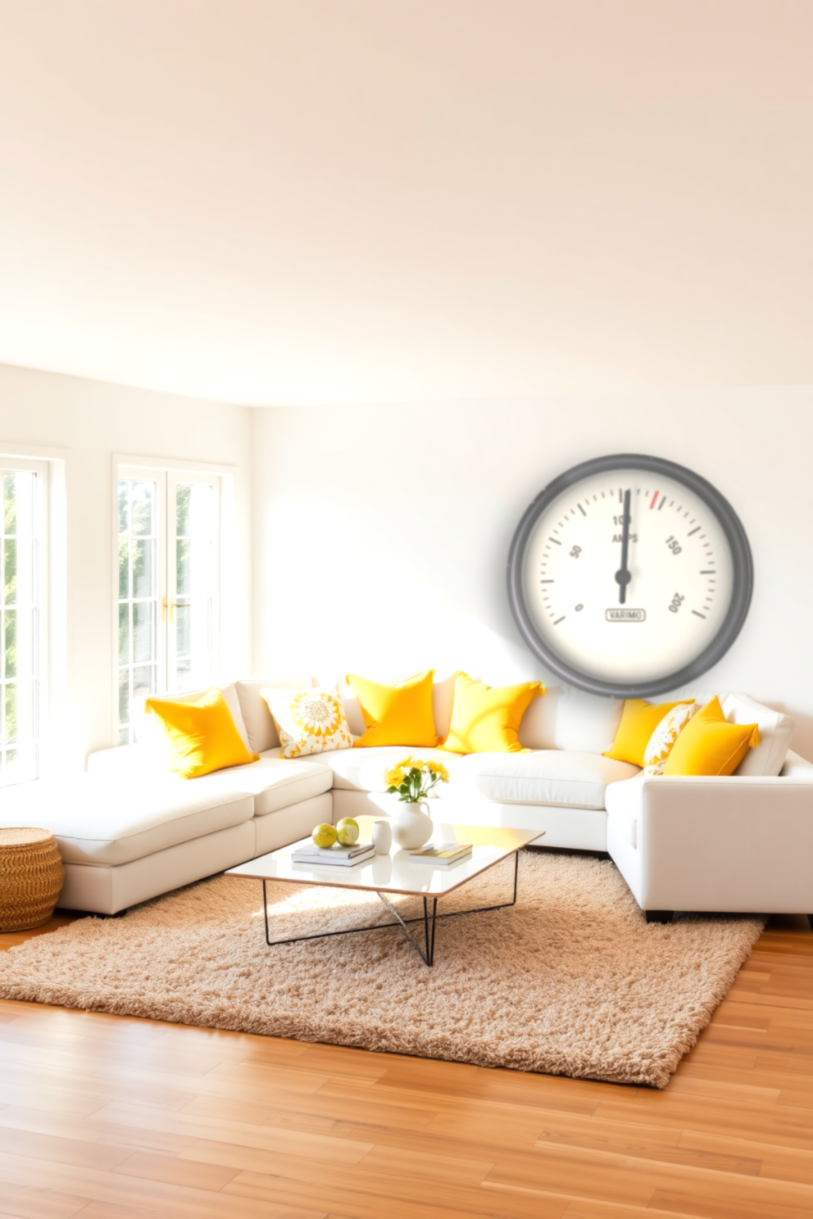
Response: 105
